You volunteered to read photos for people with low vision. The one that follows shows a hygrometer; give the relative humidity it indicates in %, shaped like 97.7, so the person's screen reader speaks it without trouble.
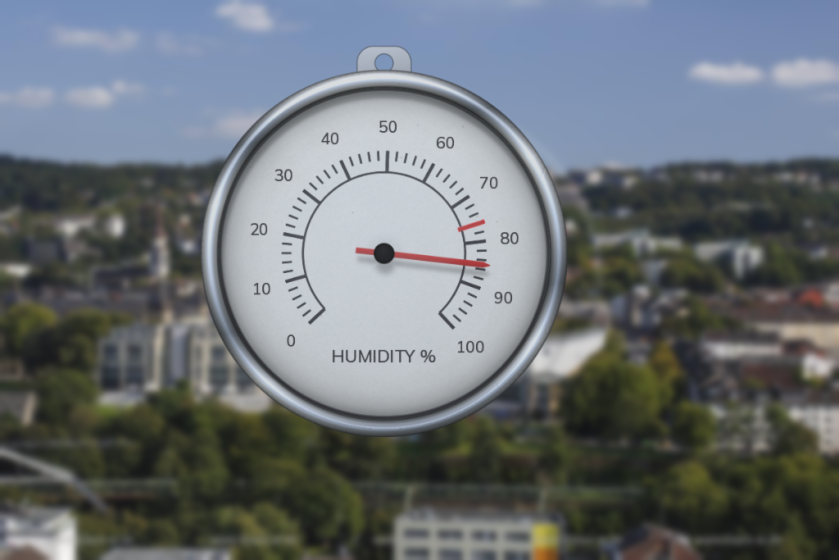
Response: 85
